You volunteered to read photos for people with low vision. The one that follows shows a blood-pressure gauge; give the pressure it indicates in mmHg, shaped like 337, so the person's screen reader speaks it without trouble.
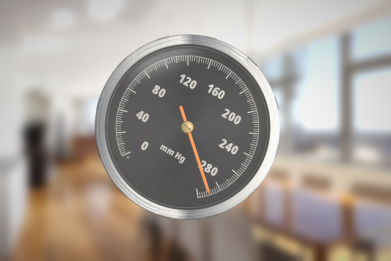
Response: 290
